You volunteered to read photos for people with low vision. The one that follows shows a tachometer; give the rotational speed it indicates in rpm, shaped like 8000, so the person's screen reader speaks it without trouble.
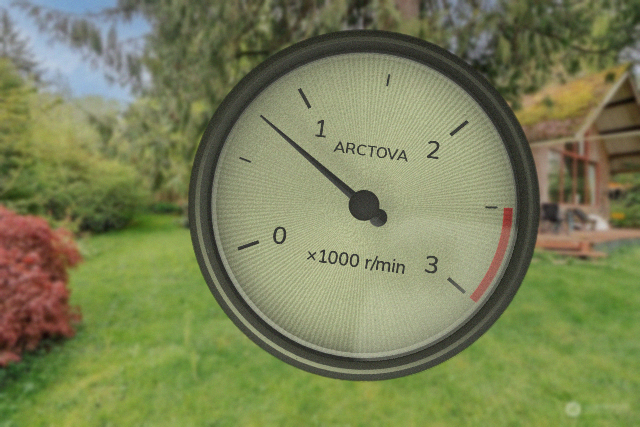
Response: 750
